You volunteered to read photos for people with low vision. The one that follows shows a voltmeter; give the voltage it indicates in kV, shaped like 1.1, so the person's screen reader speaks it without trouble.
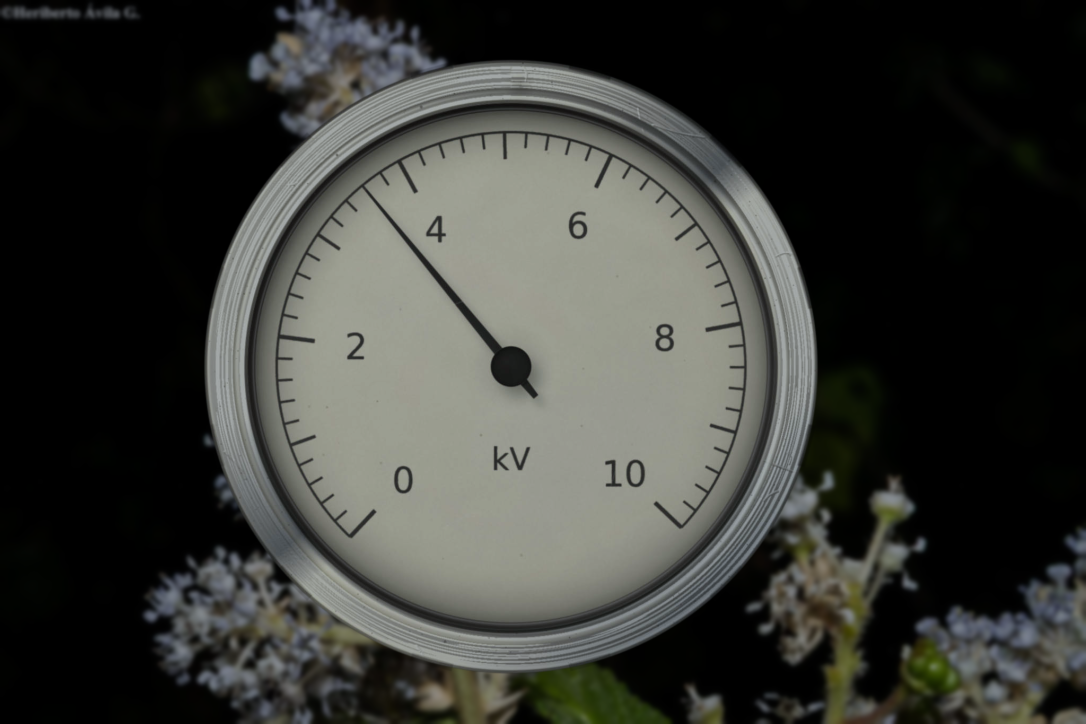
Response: 3.6
